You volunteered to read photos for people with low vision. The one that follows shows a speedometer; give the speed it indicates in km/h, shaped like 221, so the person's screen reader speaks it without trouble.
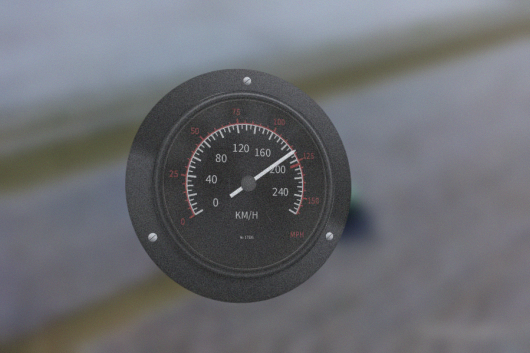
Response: 190
